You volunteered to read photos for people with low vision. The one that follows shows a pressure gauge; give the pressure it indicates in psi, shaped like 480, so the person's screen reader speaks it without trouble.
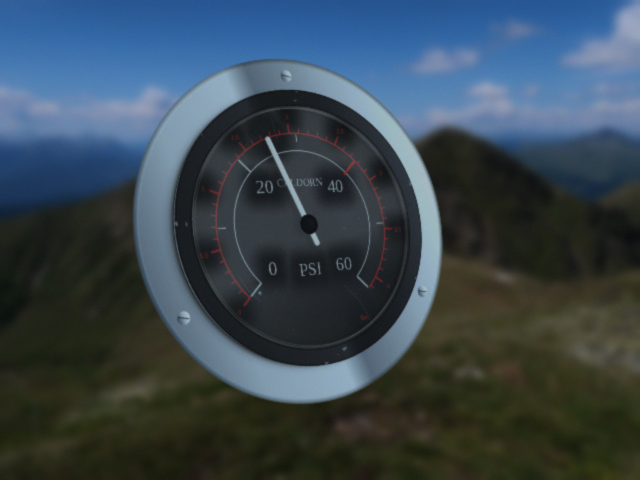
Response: 25
